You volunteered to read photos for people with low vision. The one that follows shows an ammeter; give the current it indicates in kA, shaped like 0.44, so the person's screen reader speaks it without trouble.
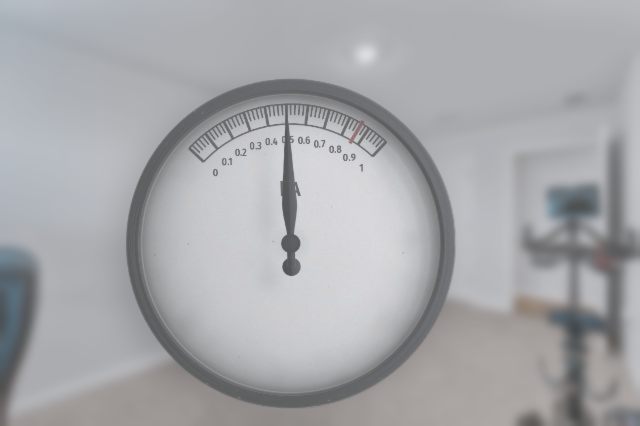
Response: 0.5
